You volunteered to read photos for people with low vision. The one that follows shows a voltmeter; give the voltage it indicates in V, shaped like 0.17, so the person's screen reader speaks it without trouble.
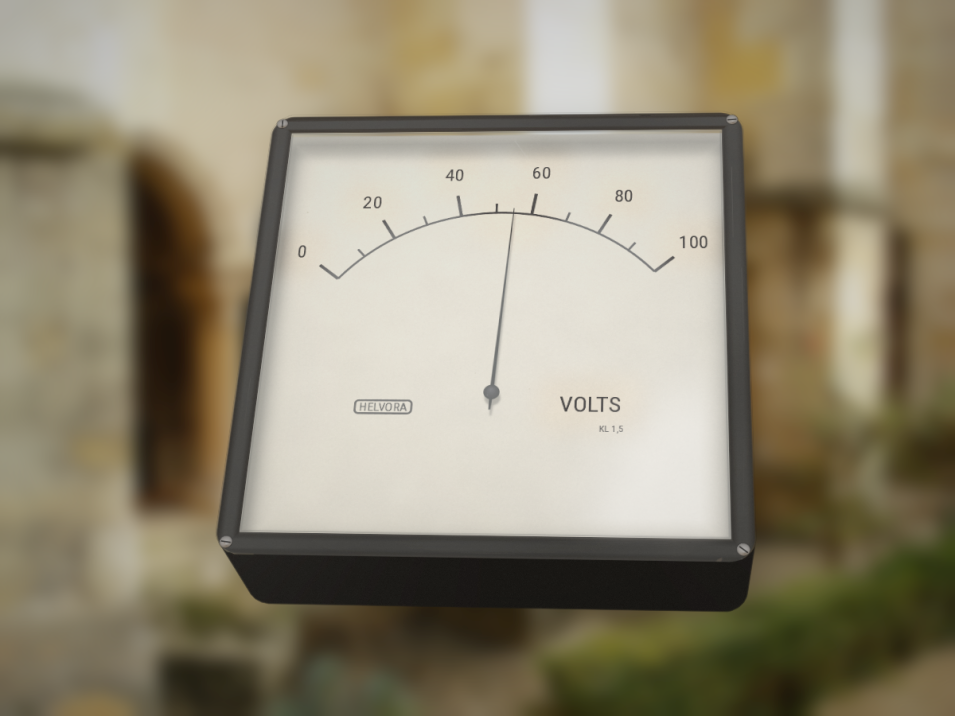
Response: 55
